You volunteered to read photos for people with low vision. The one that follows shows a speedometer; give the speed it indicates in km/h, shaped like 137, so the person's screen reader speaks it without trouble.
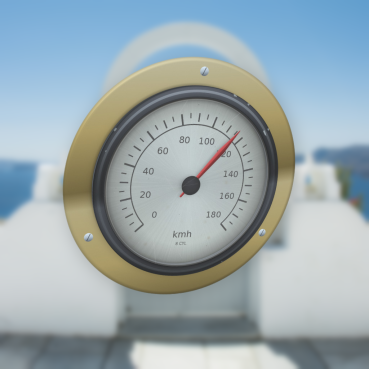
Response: 115
